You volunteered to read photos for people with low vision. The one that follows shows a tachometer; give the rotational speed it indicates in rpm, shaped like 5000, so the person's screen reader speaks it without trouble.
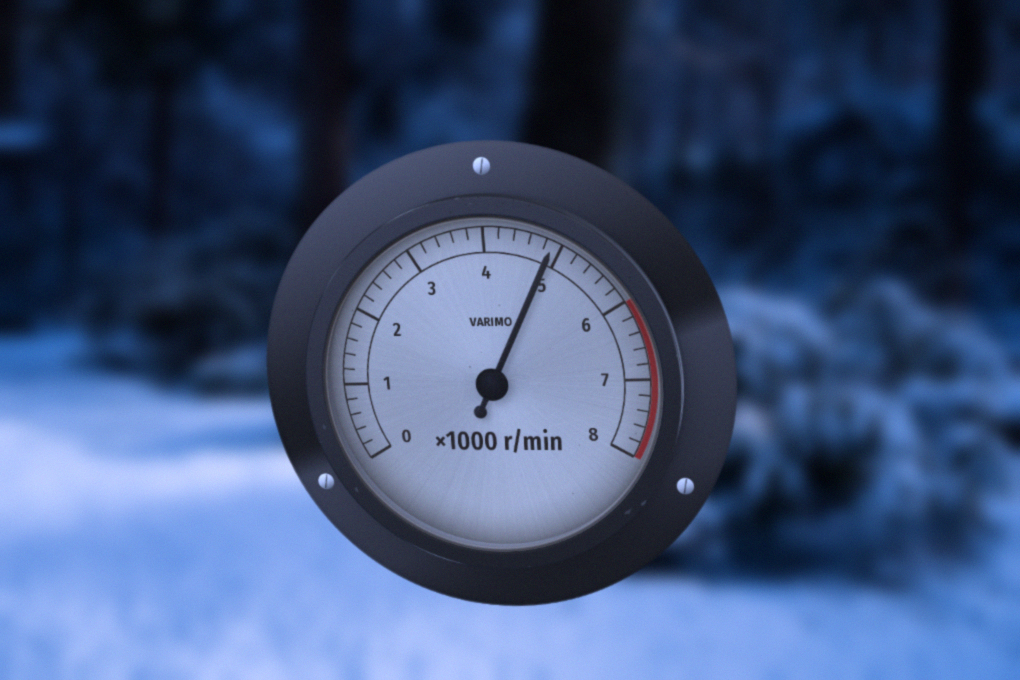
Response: 4900
